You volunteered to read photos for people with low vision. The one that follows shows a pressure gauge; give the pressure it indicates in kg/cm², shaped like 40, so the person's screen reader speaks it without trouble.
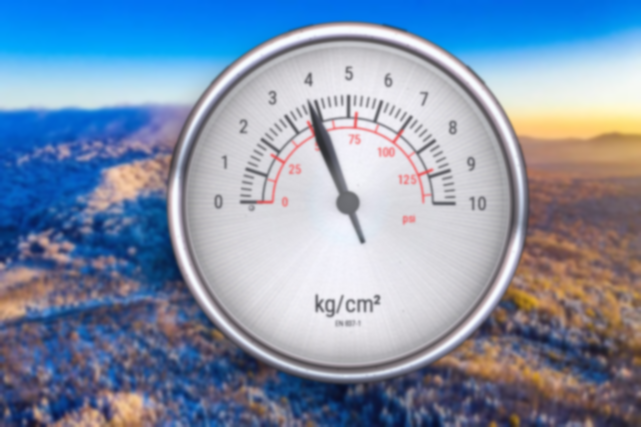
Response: 3.8
